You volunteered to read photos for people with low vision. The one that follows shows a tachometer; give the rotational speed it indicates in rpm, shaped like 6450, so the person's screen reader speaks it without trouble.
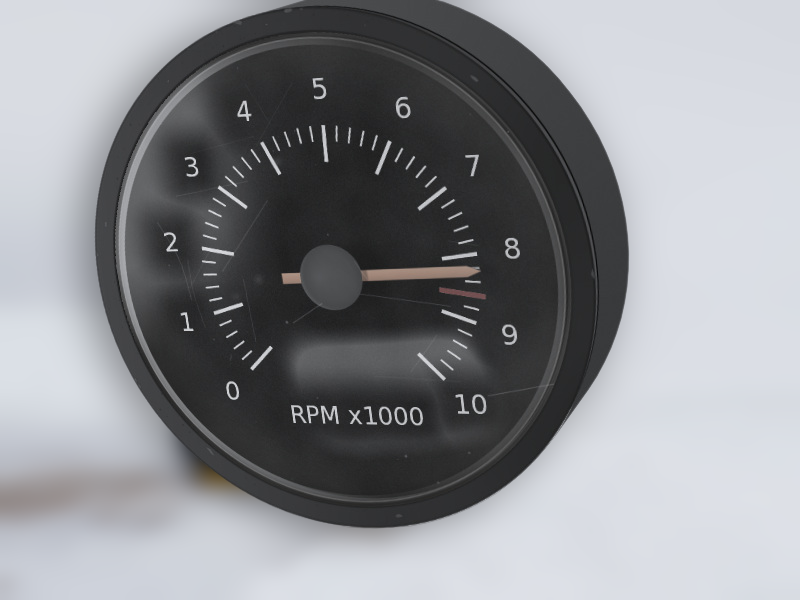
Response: 8200
